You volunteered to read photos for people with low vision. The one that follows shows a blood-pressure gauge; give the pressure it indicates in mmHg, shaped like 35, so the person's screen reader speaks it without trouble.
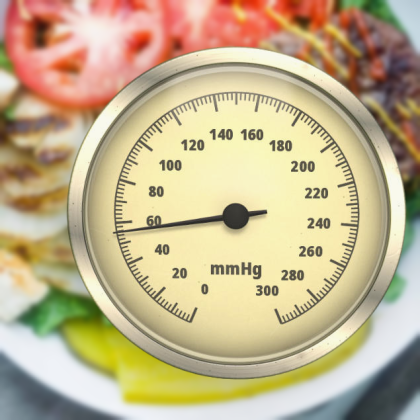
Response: 56
